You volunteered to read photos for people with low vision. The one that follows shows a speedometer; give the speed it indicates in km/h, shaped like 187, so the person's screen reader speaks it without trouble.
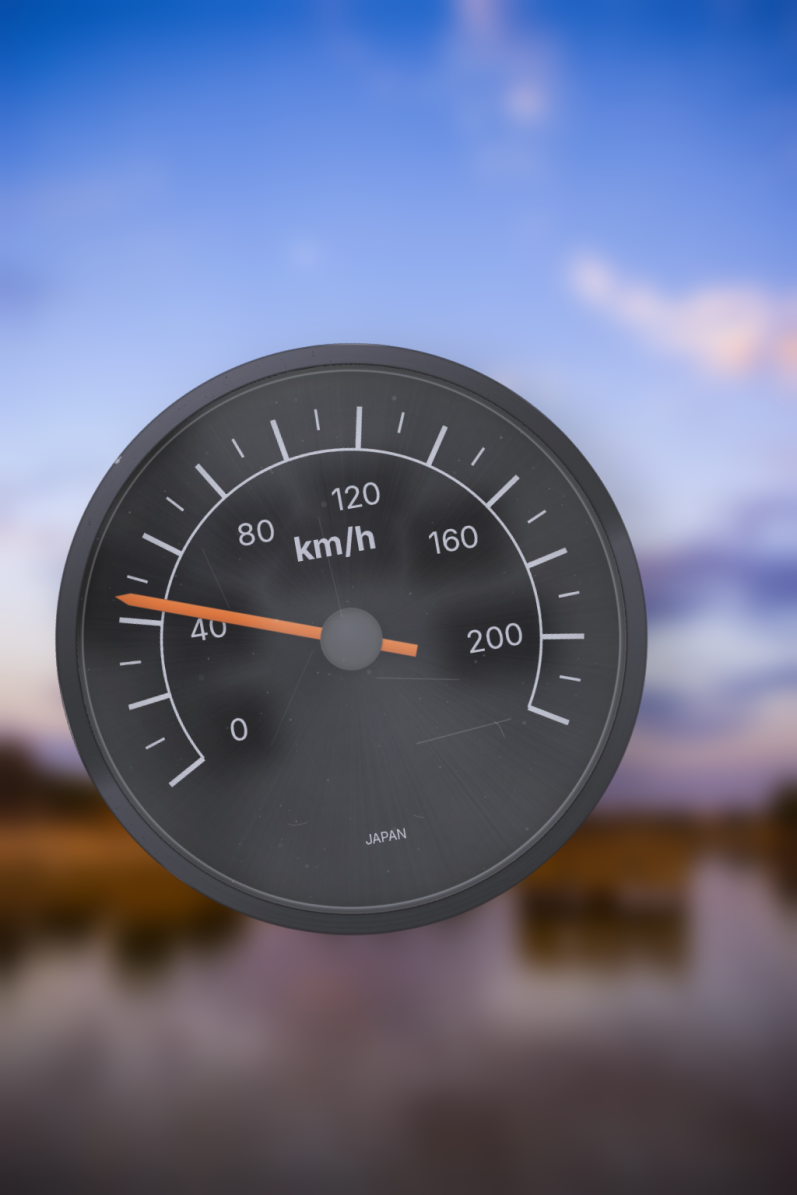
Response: 45
